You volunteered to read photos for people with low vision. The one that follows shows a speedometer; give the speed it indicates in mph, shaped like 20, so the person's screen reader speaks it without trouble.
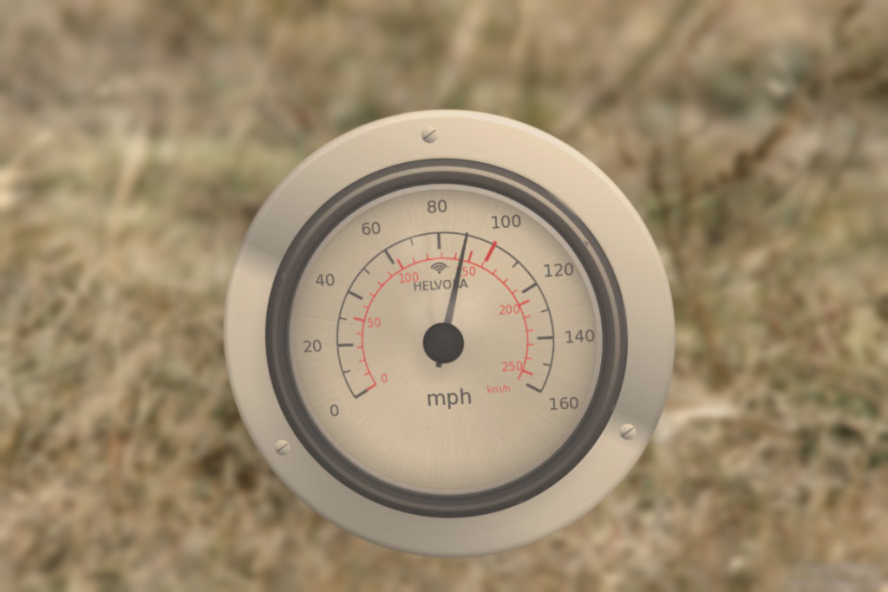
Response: 90
